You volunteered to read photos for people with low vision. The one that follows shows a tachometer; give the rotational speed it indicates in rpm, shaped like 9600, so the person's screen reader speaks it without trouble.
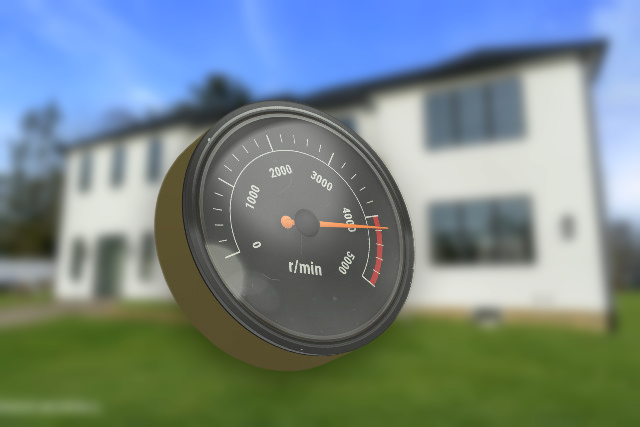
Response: 4200
